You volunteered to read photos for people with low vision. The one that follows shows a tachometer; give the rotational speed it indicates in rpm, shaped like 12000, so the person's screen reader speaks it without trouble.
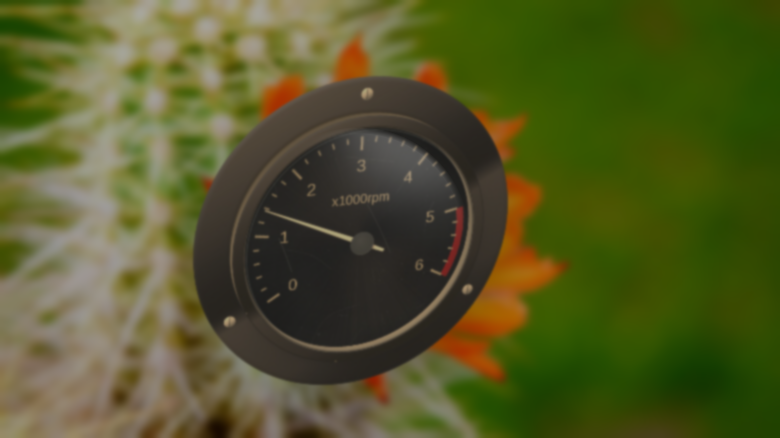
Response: 1400
